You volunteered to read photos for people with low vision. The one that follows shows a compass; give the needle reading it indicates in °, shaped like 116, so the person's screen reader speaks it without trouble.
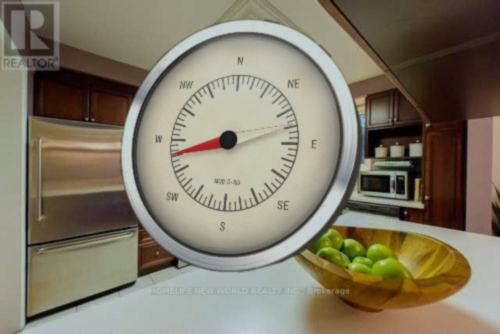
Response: 255
